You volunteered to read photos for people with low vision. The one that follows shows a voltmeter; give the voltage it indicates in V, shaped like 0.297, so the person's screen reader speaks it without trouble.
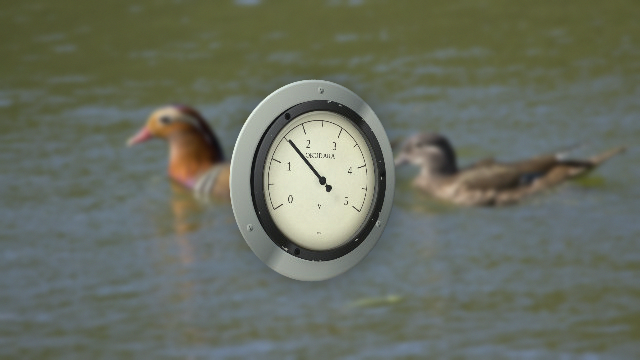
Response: 1.5
